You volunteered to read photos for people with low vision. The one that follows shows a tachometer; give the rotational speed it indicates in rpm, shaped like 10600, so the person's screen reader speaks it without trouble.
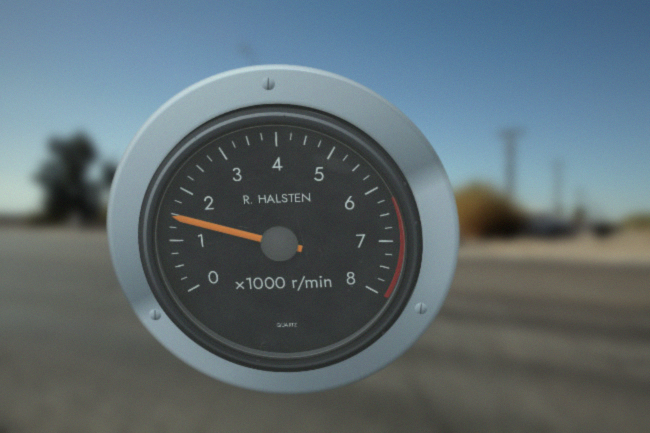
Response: 1500
